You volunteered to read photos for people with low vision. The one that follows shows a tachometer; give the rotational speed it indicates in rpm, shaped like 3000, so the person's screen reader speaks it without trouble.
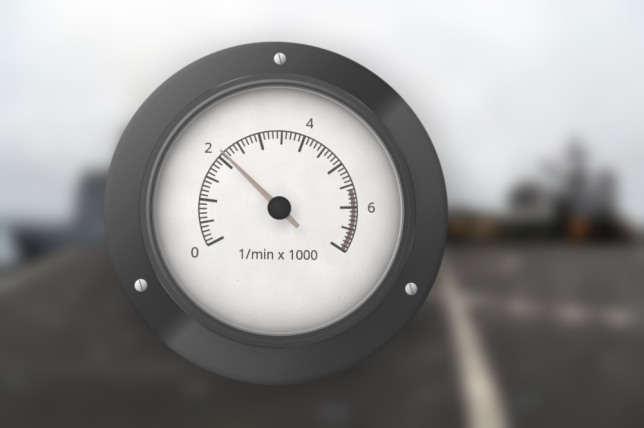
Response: 2100
